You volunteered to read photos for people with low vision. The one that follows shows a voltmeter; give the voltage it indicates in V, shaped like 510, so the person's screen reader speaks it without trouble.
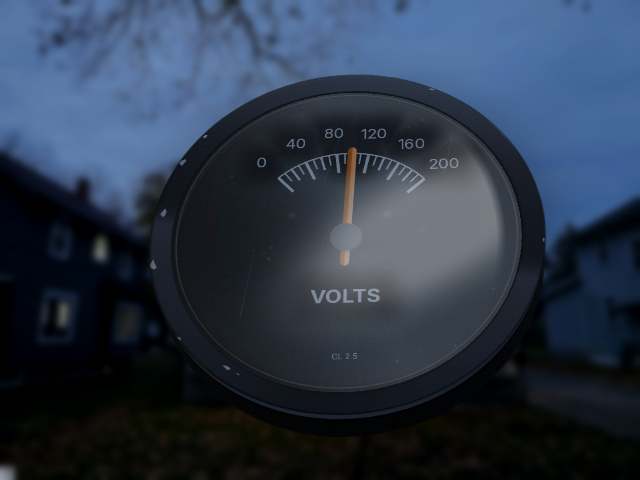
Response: 100
